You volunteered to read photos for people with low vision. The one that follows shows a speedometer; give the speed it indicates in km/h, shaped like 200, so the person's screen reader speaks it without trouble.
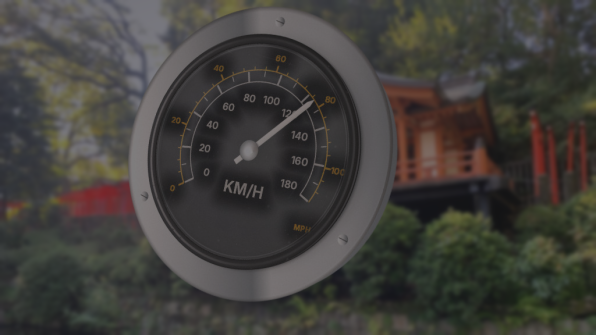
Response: 125
